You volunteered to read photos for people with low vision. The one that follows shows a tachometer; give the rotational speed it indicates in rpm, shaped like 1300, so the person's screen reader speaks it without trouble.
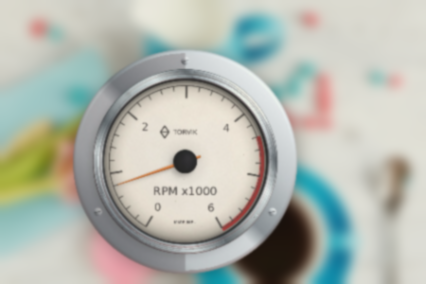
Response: 800
